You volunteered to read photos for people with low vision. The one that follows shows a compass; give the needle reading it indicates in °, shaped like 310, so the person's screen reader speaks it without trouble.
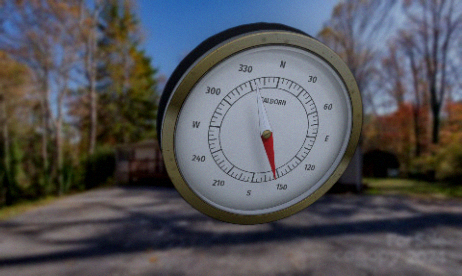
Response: 155
